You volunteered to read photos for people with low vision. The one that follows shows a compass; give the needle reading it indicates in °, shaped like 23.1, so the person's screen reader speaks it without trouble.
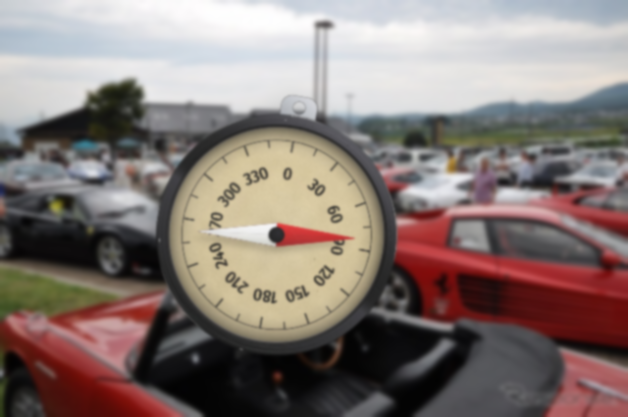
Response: 82.5
